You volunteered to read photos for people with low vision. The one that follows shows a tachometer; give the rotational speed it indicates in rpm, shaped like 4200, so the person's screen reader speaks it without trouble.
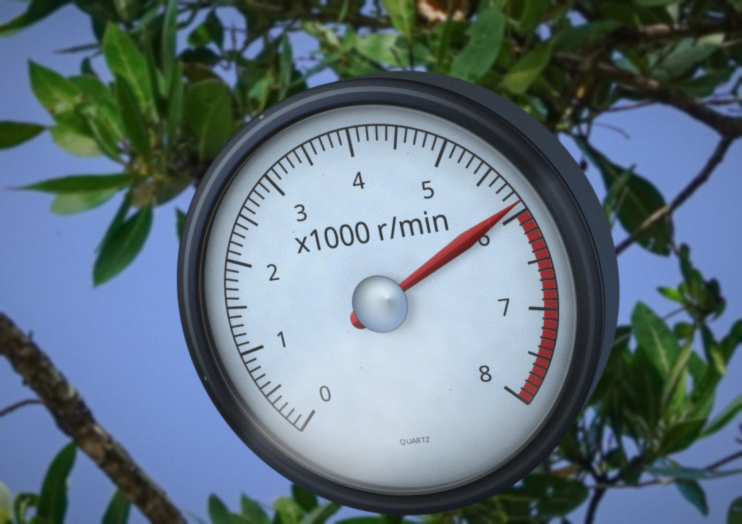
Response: 5900
